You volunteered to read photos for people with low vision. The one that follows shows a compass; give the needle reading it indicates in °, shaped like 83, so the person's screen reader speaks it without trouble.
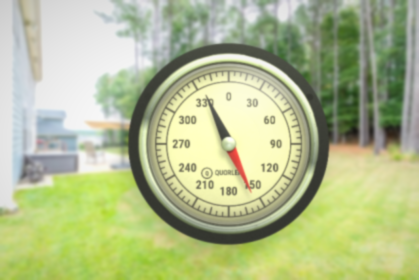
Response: 155
